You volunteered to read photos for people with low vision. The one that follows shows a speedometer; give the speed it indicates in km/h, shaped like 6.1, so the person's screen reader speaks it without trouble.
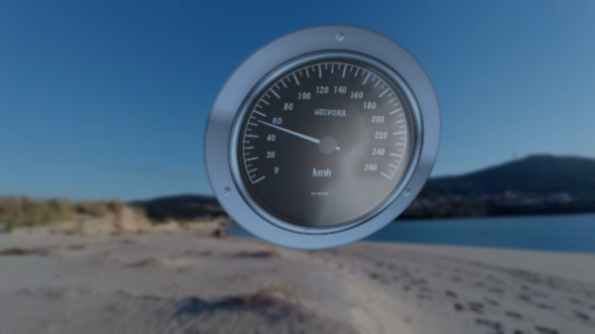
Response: 55
